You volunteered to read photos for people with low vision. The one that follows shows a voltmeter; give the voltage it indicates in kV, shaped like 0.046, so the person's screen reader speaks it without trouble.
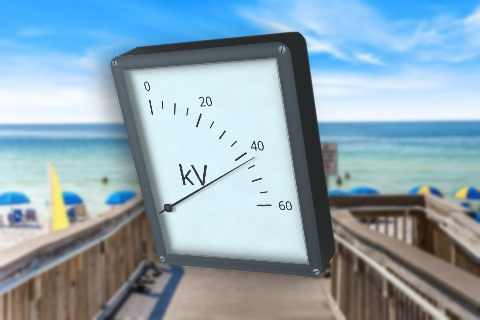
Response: 42.5
